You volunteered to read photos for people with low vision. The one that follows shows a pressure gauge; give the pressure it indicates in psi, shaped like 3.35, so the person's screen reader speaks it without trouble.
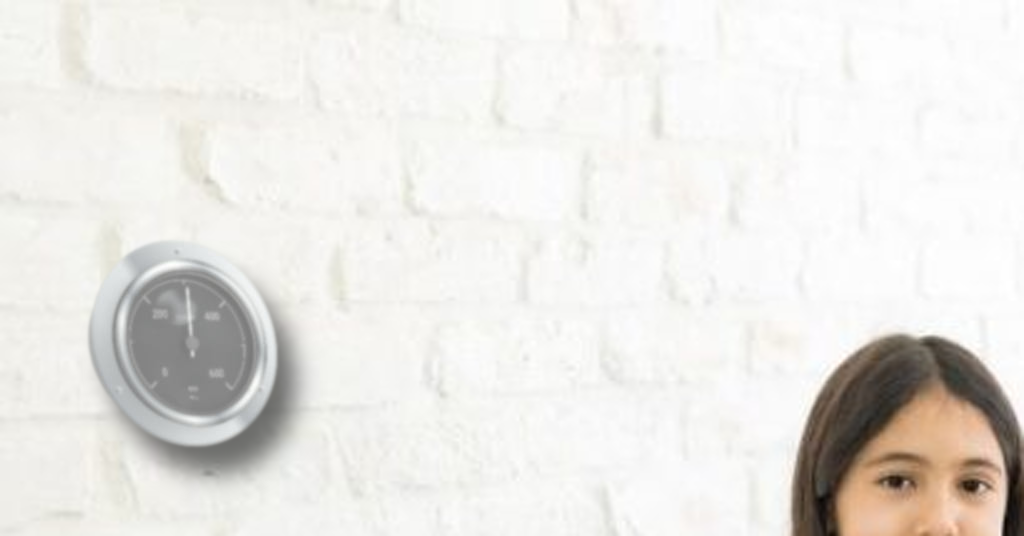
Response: 300
